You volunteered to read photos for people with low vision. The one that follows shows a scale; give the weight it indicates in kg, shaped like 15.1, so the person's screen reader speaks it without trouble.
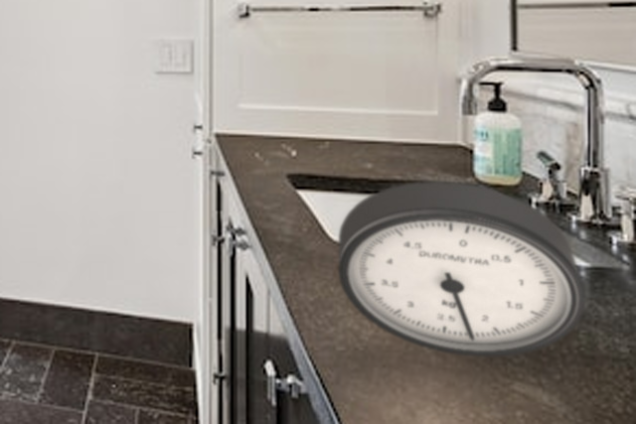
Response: 2.25
